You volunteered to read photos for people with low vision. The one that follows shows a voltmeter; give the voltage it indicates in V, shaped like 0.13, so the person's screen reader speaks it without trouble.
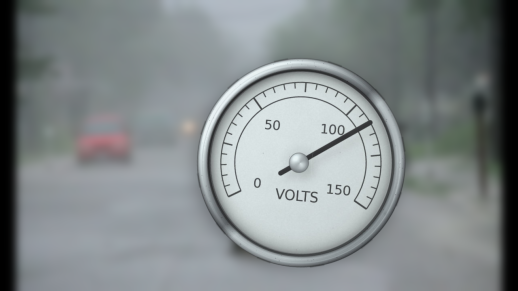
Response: 110
